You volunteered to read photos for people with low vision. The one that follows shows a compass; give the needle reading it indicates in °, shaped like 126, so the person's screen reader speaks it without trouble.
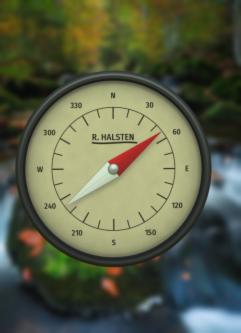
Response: 52.5
